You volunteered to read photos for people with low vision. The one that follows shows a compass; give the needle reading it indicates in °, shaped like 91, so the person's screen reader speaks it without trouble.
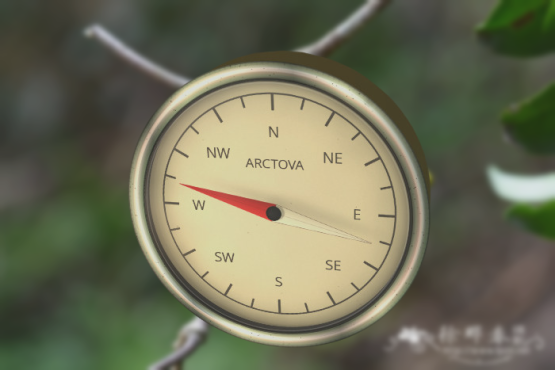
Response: 285
